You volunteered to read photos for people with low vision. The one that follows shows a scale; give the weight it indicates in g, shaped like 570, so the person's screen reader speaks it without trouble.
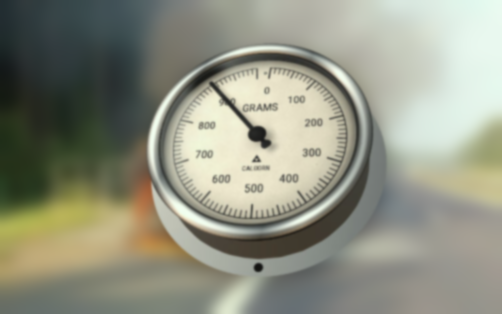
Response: 900
